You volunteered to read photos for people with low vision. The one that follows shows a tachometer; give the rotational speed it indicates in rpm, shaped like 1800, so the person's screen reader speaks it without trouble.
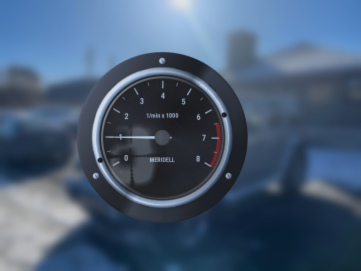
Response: 1000
